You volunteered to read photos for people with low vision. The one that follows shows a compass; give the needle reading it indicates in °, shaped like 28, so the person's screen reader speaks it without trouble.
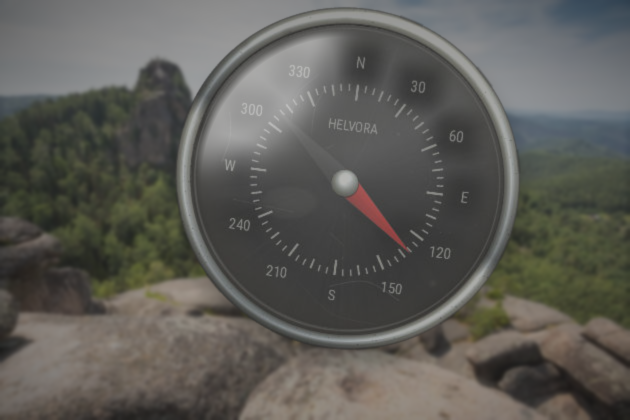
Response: 130
